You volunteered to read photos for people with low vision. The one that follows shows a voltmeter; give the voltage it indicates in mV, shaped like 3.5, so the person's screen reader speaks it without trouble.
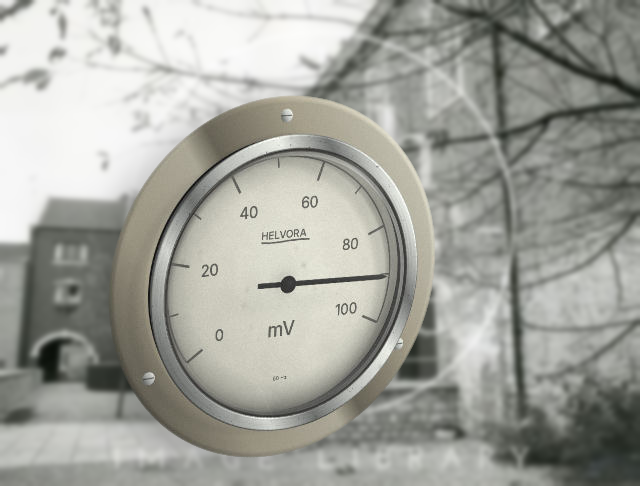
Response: 90
